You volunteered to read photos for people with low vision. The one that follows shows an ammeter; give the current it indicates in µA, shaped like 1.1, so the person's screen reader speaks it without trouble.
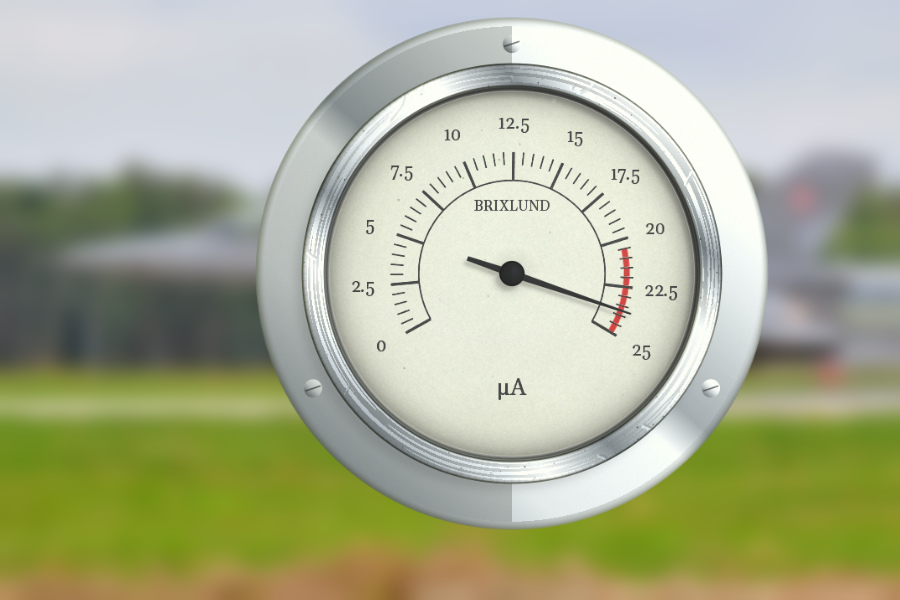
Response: 23.75
